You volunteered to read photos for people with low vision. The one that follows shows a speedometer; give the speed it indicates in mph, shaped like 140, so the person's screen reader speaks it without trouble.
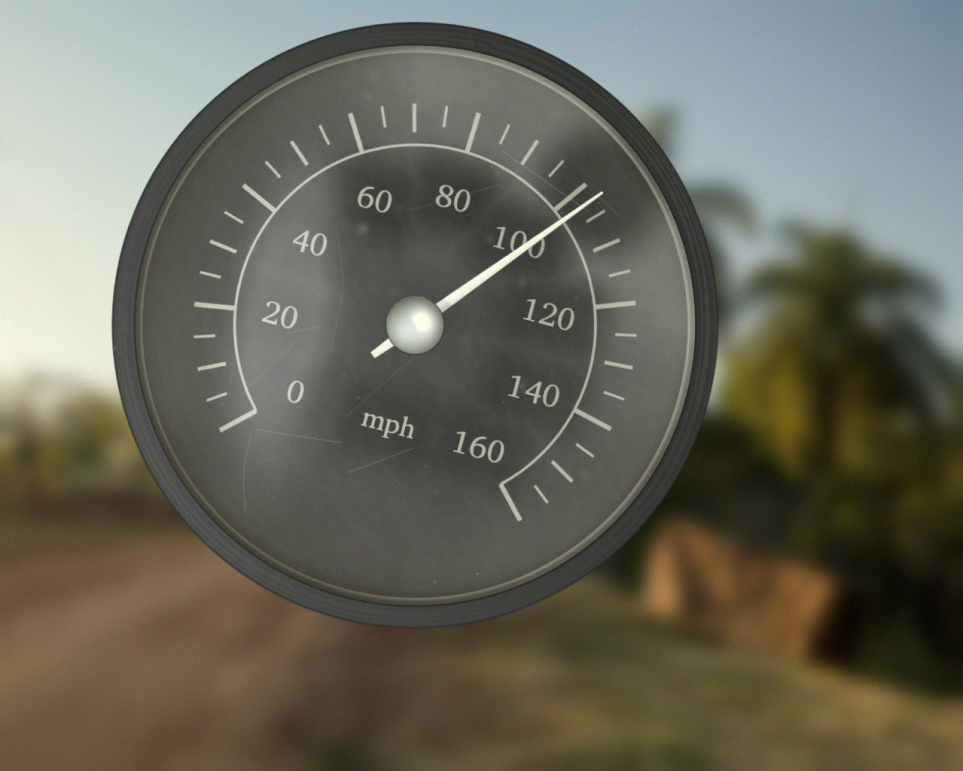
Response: 102.5
